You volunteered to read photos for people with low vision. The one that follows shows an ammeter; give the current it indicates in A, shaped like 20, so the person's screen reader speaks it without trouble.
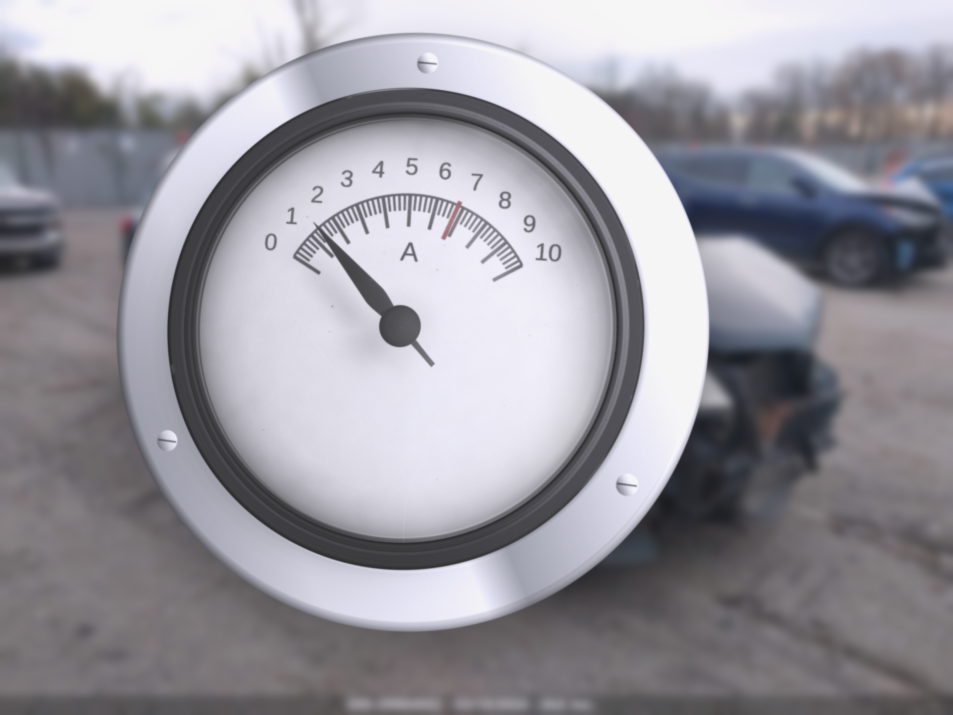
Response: 1.4
